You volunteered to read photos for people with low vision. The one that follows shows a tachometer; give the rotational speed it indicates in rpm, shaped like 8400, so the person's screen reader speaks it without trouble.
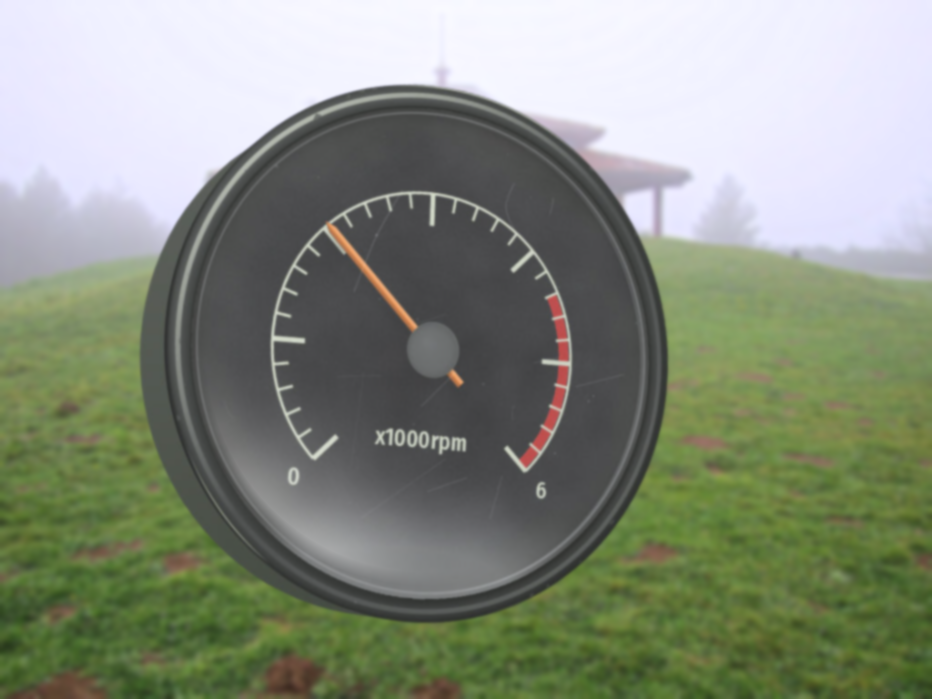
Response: 2000
